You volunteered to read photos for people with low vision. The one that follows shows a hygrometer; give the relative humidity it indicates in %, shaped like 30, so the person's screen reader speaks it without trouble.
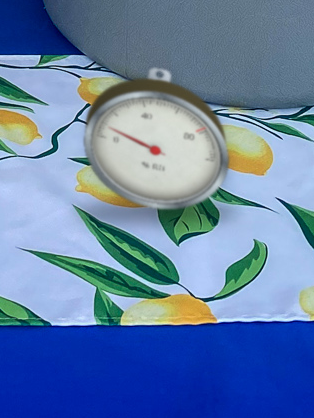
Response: 10
